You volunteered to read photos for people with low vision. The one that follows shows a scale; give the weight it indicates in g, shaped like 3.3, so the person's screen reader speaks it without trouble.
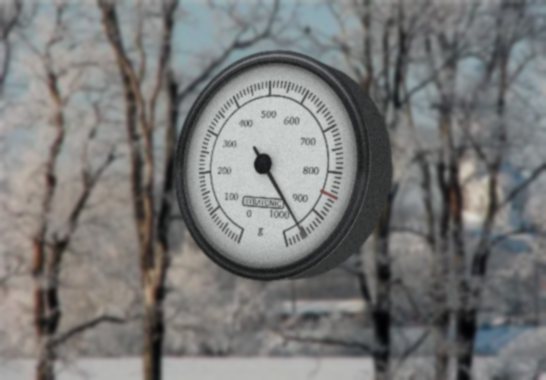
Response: 950
